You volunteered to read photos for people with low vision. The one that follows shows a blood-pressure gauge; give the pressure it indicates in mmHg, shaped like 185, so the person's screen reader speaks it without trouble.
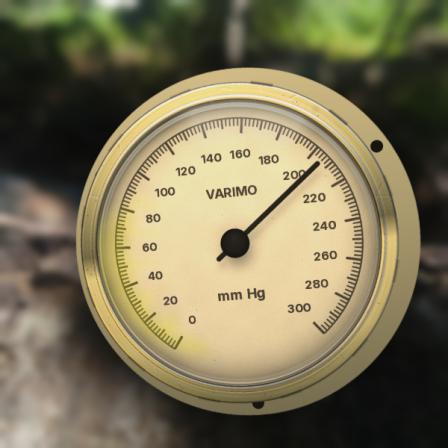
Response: 206
